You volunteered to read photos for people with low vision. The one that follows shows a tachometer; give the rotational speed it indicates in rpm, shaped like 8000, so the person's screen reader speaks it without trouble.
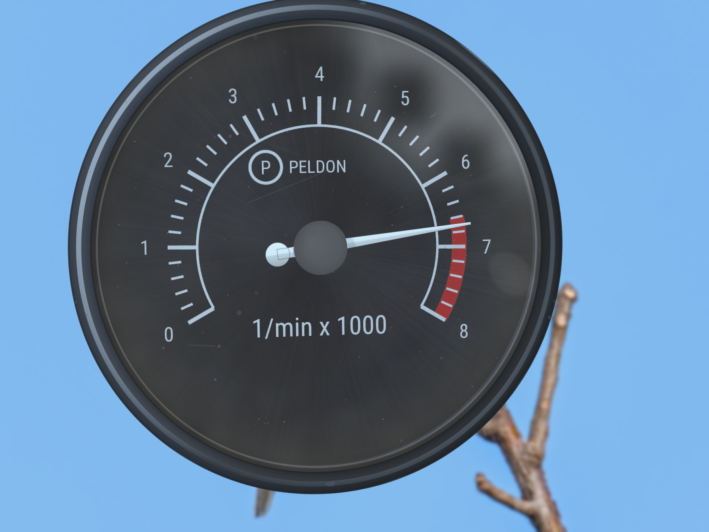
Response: 6700
